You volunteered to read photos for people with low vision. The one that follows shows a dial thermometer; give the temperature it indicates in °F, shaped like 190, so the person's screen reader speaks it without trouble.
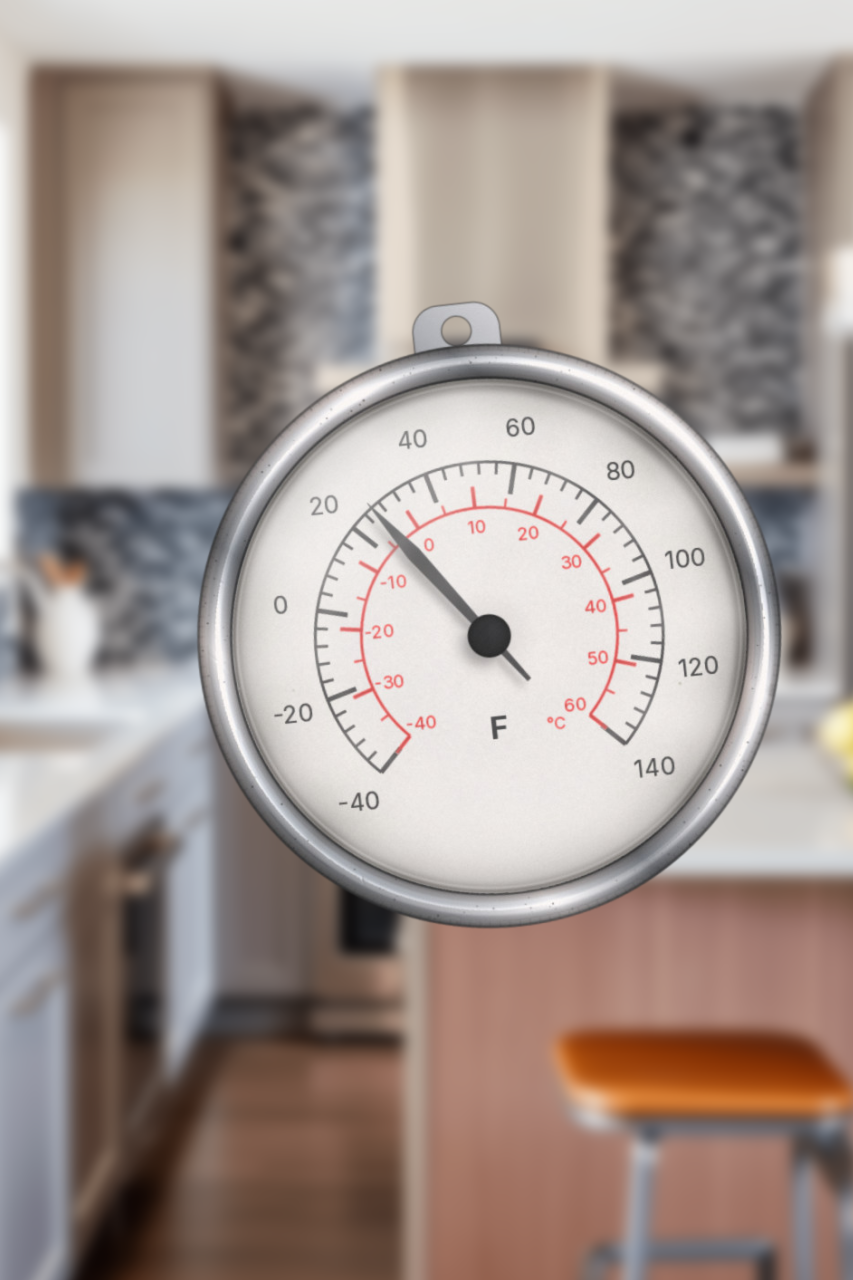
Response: 26
